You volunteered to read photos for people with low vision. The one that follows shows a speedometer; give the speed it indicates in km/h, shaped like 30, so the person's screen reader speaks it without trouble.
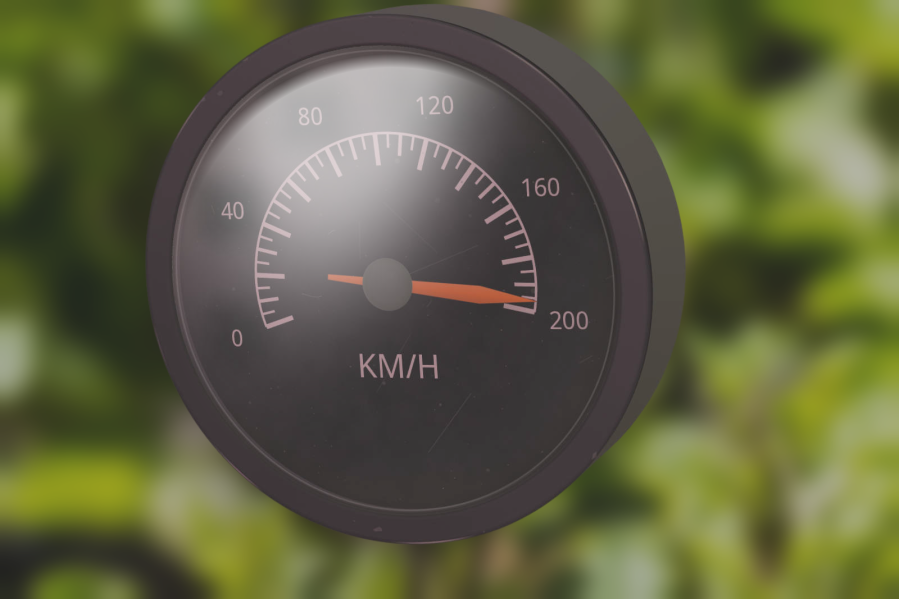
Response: 195
